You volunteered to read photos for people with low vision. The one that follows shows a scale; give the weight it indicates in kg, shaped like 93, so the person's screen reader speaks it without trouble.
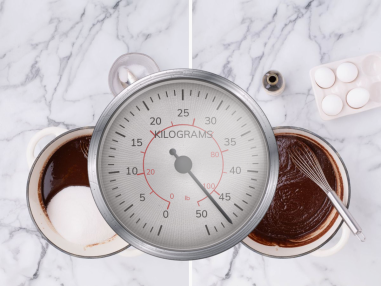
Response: 47
